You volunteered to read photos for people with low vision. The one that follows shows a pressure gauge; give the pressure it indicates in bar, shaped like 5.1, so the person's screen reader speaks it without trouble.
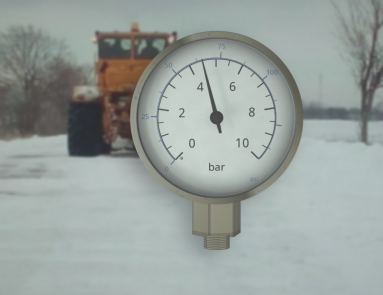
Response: 4.5
